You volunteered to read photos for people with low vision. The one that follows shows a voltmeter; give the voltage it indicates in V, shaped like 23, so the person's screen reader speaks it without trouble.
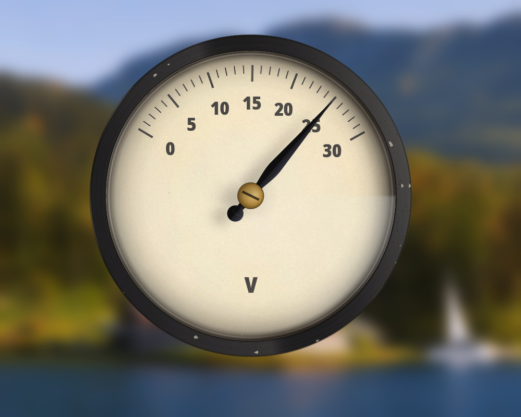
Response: 25
